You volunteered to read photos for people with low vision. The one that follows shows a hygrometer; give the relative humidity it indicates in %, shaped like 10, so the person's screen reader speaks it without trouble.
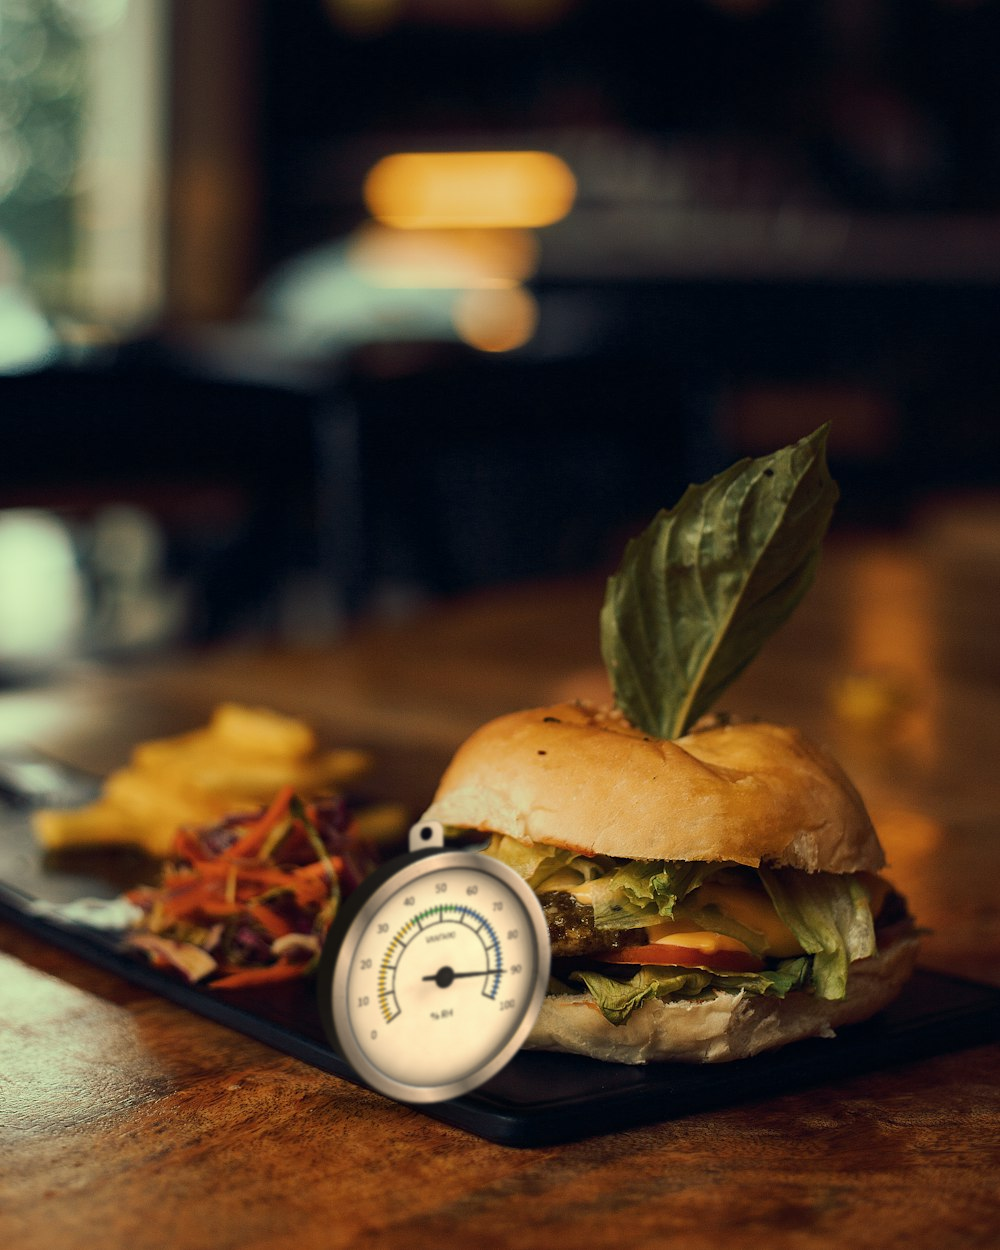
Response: 90
